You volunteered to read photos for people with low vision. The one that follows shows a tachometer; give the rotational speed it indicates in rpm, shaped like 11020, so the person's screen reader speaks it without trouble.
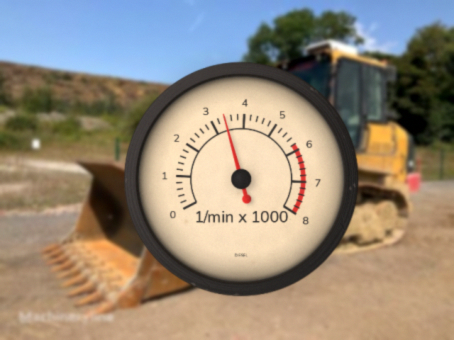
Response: 3400
